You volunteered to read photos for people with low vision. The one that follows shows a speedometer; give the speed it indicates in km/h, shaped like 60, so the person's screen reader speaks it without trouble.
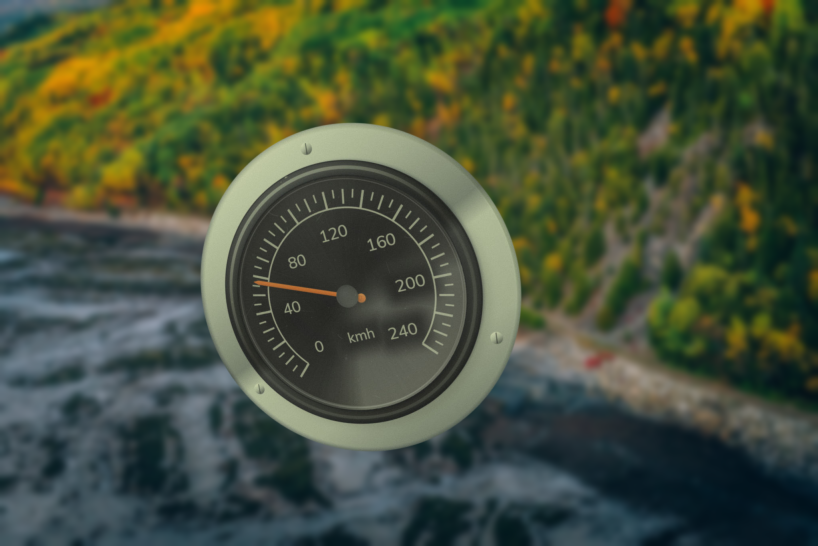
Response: 57.5
